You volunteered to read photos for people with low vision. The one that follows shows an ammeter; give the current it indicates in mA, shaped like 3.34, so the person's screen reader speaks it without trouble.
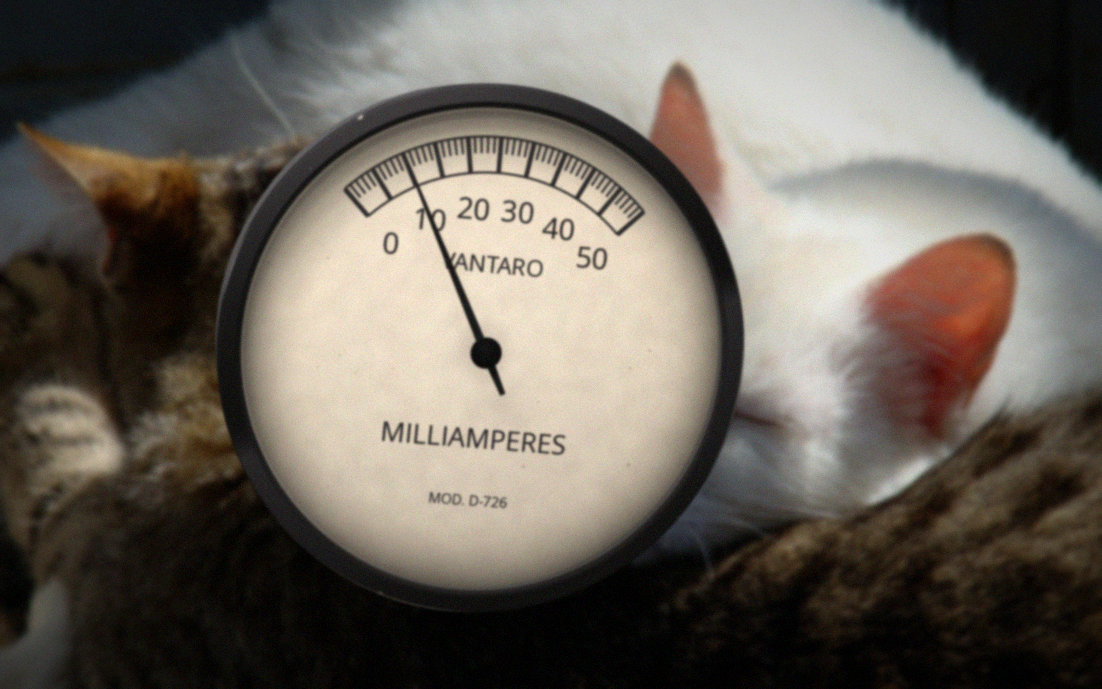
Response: 10
